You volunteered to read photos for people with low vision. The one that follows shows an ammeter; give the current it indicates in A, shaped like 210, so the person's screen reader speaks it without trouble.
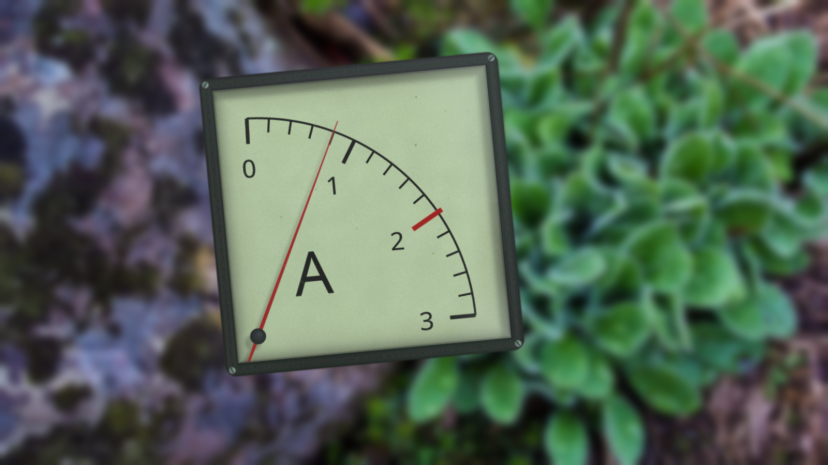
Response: 0.8
